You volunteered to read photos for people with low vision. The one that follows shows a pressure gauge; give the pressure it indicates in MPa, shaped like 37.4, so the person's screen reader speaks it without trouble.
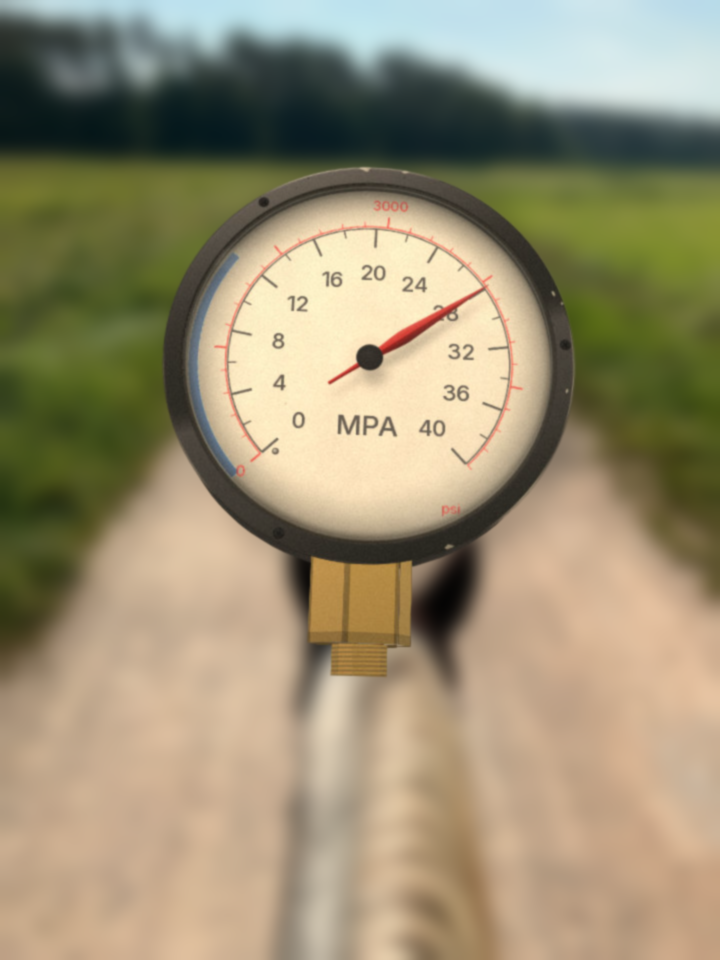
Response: 28
